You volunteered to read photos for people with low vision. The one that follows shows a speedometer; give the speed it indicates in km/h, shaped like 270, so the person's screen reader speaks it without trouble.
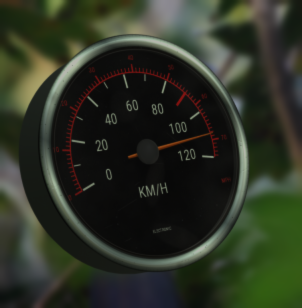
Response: 110
